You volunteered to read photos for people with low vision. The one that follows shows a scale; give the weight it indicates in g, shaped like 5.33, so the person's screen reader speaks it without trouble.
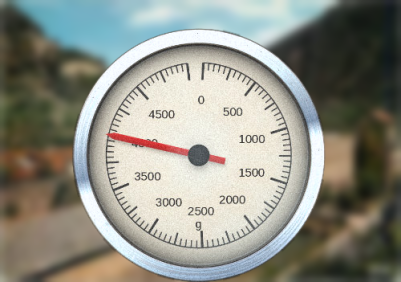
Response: 4000
